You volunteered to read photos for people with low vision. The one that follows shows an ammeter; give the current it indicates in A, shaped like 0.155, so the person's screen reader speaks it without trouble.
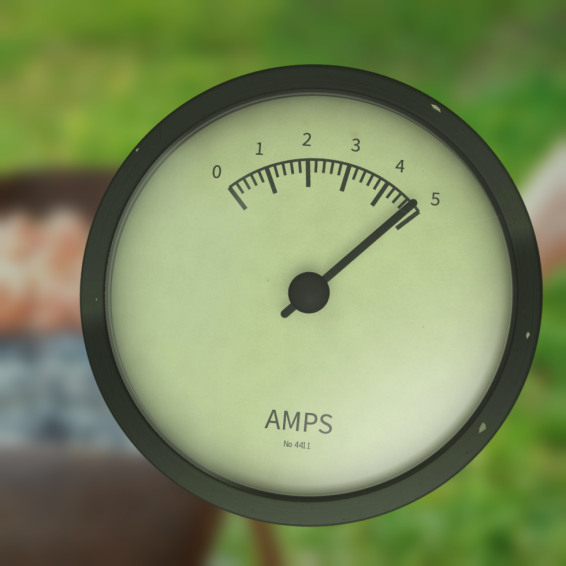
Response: 4.8
